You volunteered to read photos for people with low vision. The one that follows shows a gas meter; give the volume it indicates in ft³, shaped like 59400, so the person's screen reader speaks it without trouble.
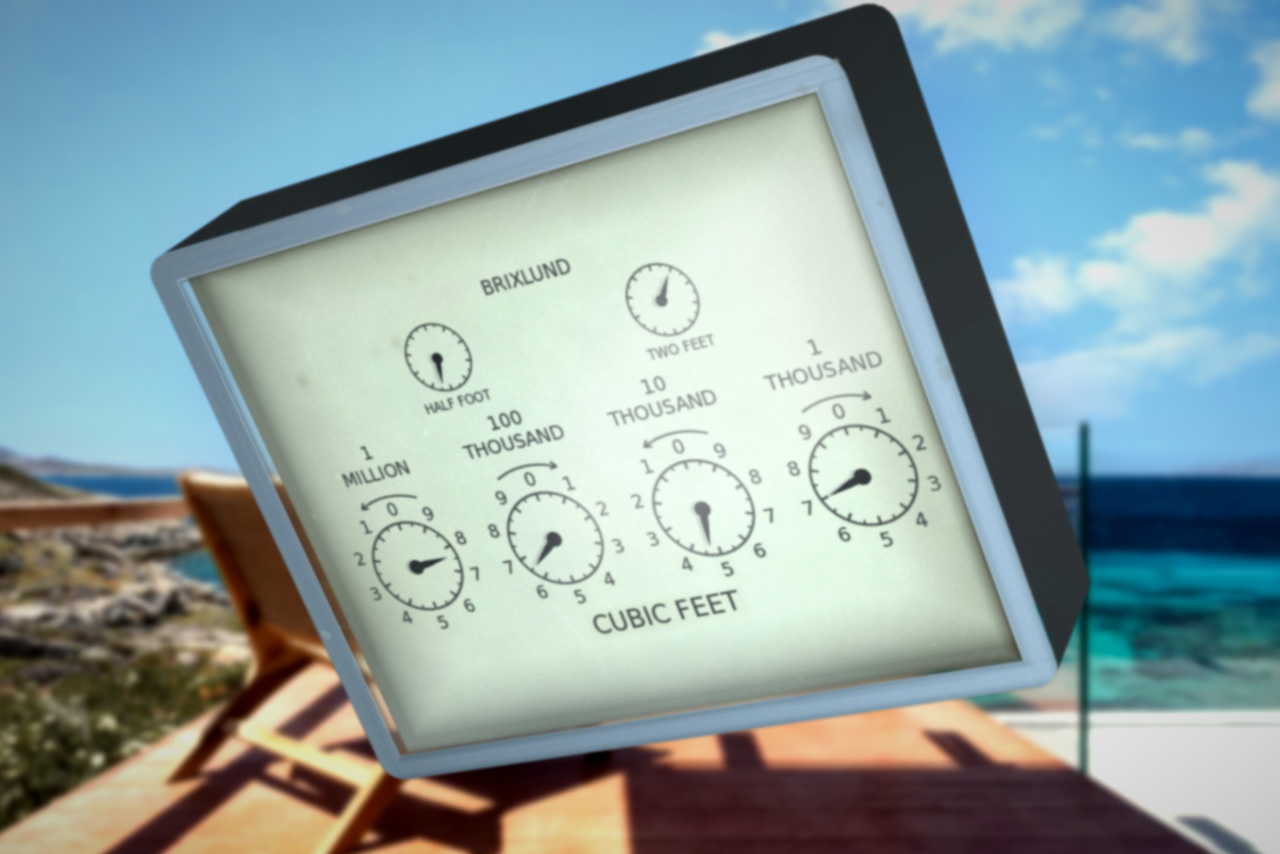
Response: 764700
